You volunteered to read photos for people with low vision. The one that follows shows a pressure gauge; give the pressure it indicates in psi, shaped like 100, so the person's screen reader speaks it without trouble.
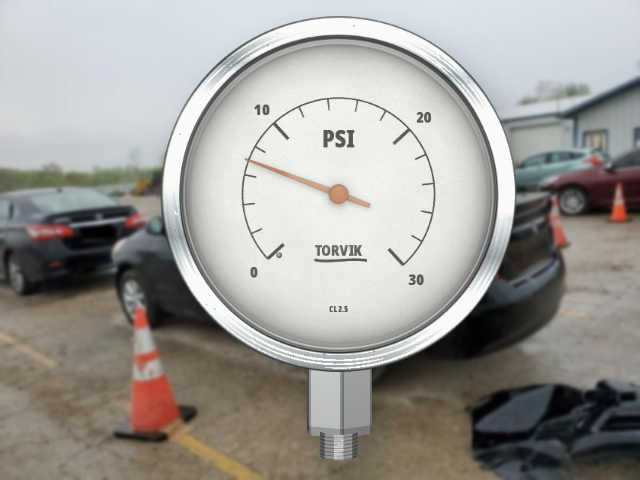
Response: 7
